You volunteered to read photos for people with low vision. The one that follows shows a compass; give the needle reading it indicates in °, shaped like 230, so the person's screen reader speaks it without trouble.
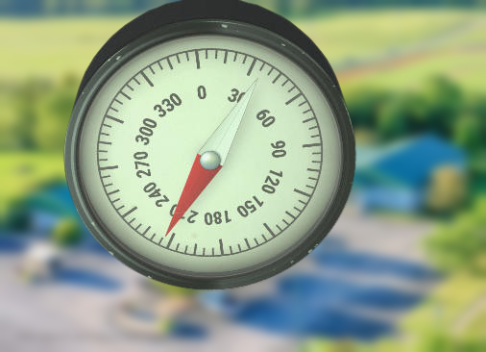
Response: 215
